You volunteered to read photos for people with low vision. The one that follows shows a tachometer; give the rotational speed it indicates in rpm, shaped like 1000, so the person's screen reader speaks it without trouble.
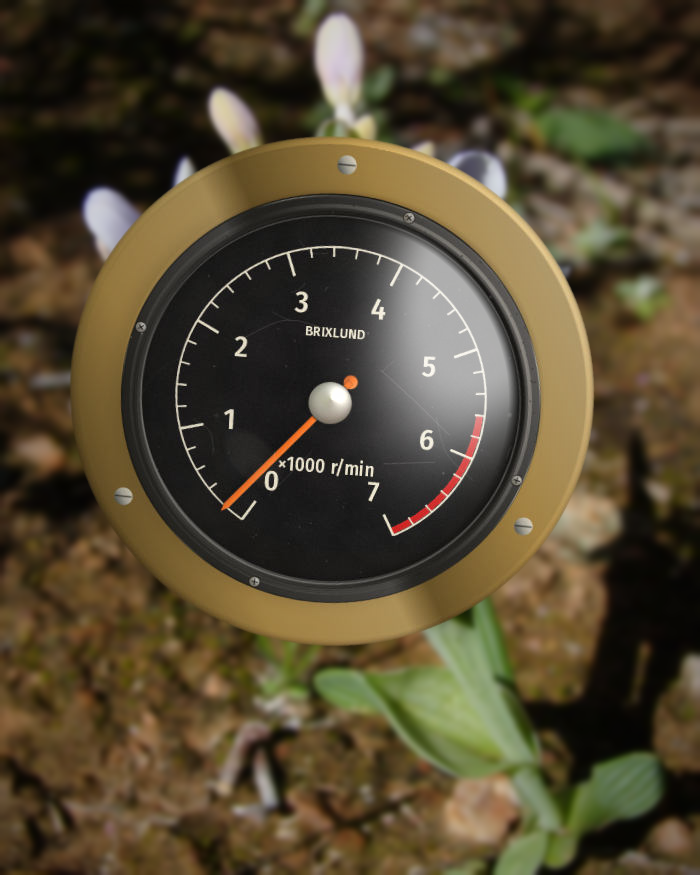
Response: 200
